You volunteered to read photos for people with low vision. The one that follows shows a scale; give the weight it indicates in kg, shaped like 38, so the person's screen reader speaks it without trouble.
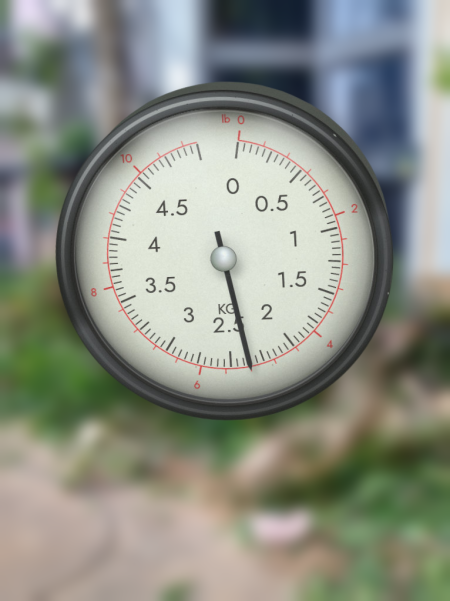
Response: 2.35
